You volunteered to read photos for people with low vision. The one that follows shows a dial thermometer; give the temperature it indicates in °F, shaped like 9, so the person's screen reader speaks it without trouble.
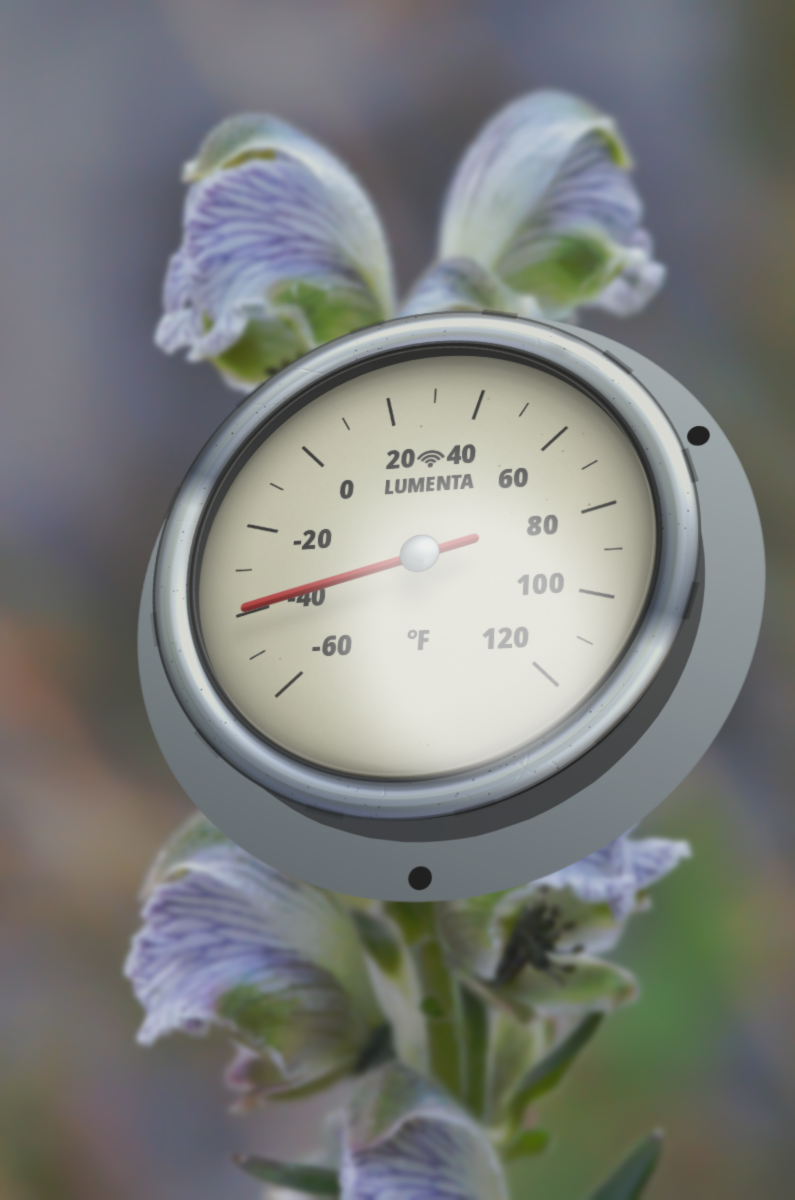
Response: -40
